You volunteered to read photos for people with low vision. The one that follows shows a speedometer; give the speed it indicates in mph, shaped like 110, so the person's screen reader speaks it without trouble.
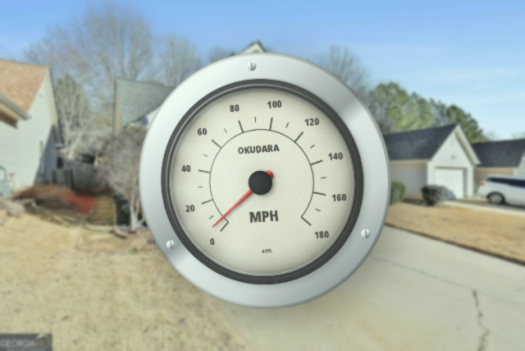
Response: 5
